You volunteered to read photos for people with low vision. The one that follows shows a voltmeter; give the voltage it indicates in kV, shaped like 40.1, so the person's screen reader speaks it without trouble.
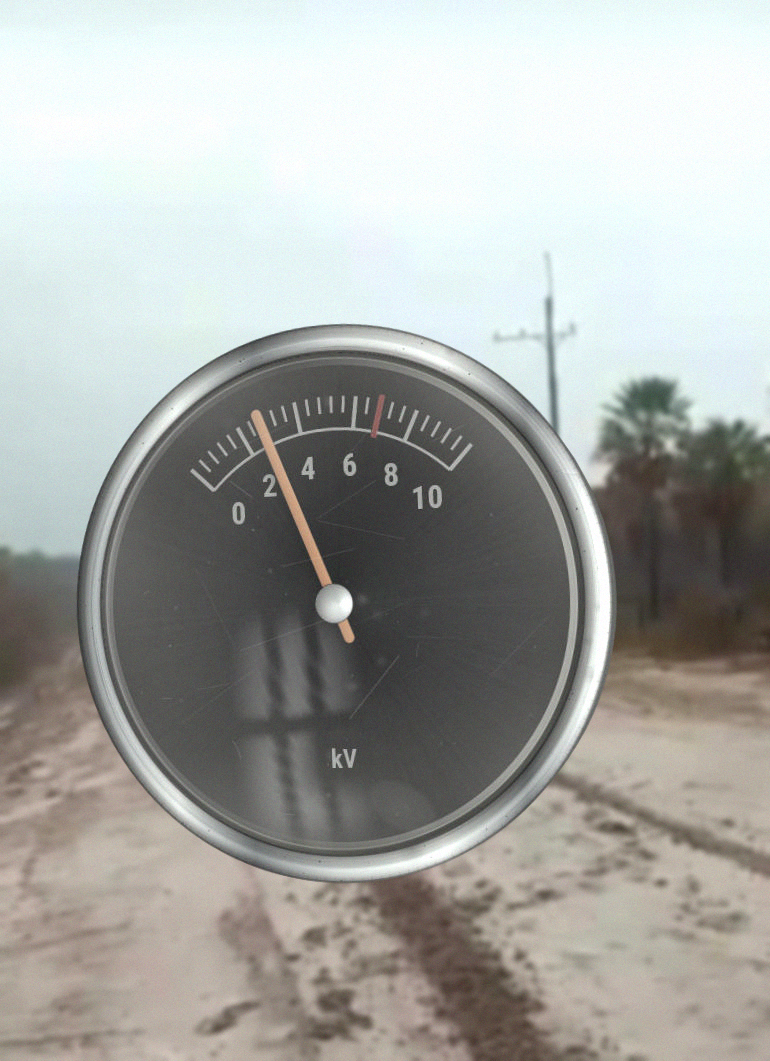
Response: 2.8
